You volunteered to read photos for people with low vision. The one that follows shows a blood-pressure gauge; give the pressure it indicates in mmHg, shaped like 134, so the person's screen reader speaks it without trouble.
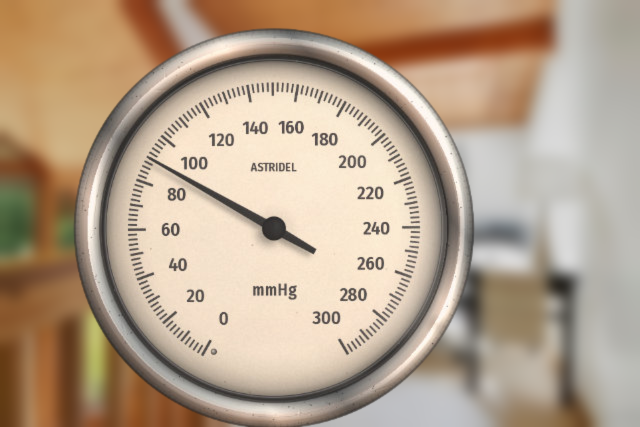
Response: 90
